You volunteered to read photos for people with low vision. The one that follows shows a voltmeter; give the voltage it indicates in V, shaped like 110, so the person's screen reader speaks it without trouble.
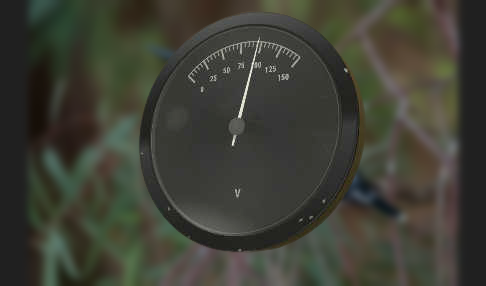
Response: 100
